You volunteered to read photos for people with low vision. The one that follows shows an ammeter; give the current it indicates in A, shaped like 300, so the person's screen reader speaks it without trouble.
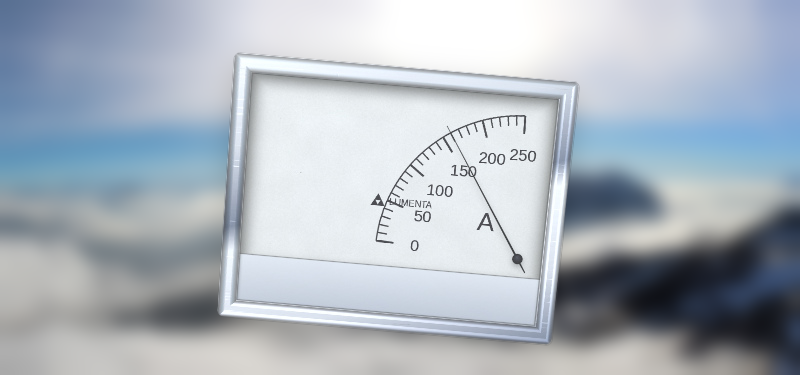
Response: 160
